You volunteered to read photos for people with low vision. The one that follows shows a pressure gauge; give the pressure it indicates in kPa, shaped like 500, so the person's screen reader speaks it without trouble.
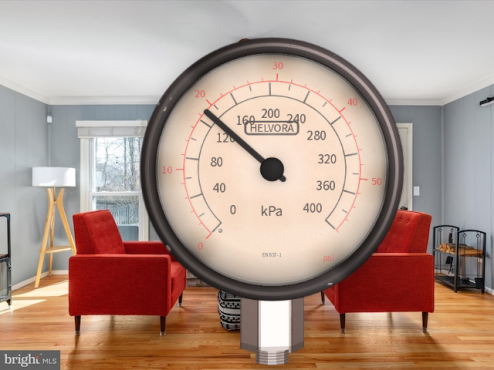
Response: 130
